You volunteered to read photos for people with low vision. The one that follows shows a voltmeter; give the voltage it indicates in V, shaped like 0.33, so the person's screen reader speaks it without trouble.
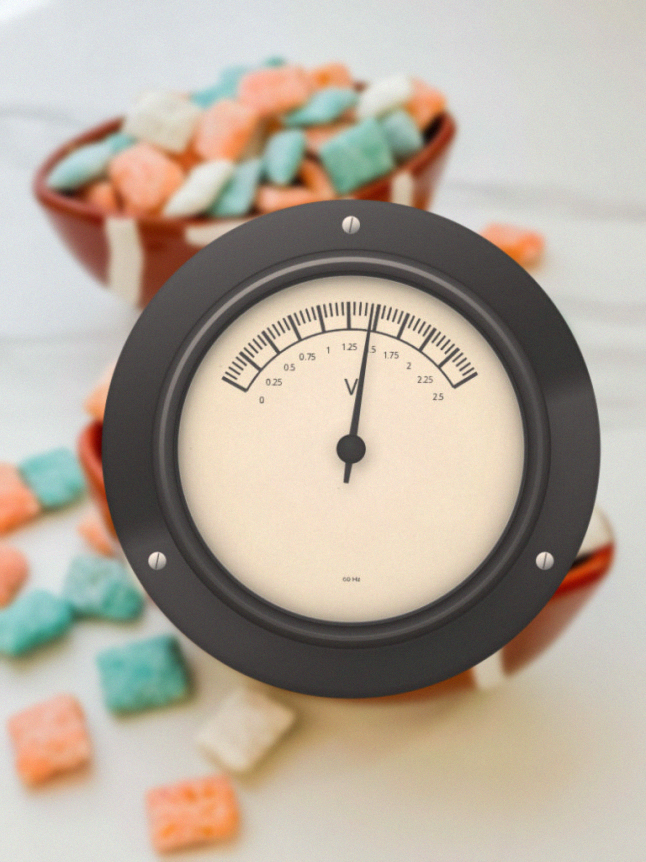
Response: 1.45
